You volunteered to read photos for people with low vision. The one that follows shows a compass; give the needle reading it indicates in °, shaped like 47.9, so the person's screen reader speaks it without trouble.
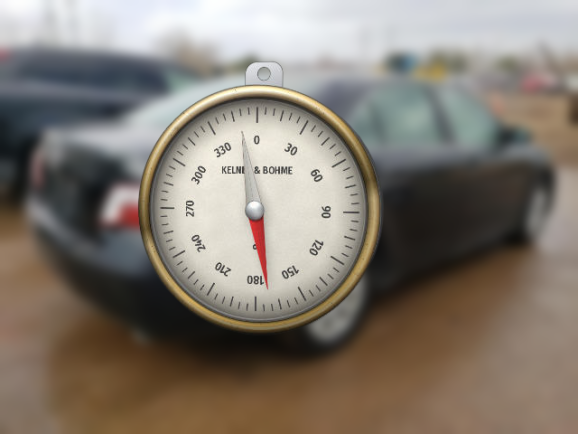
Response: 170
